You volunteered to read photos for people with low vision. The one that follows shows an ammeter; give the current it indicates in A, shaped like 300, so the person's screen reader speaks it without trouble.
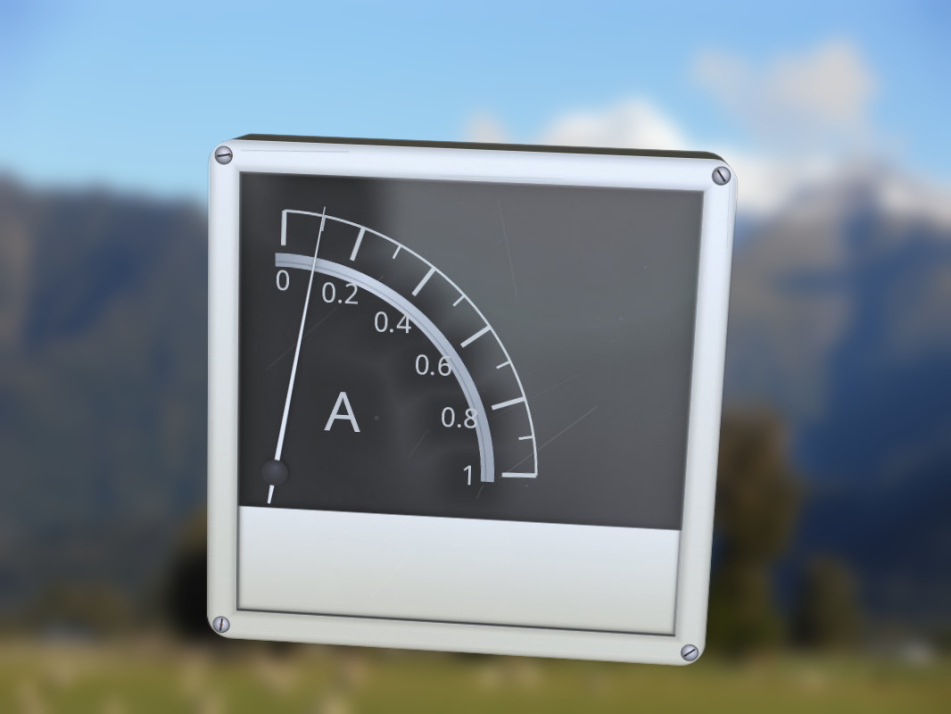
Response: 0.1
